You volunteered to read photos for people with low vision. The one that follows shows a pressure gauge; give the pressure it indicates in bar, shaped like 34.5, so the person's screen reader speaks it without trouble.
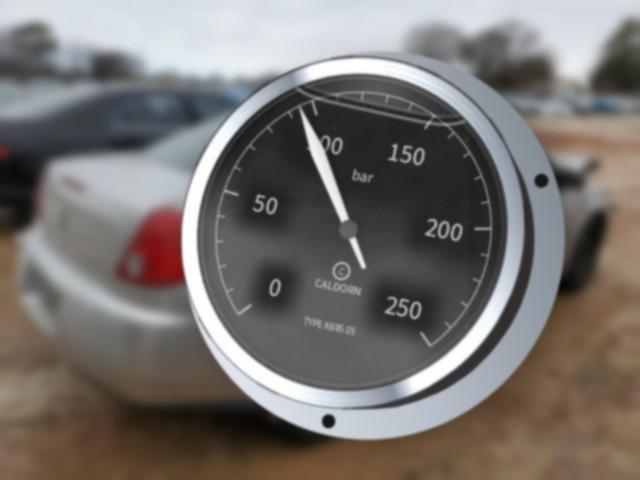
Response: 95
